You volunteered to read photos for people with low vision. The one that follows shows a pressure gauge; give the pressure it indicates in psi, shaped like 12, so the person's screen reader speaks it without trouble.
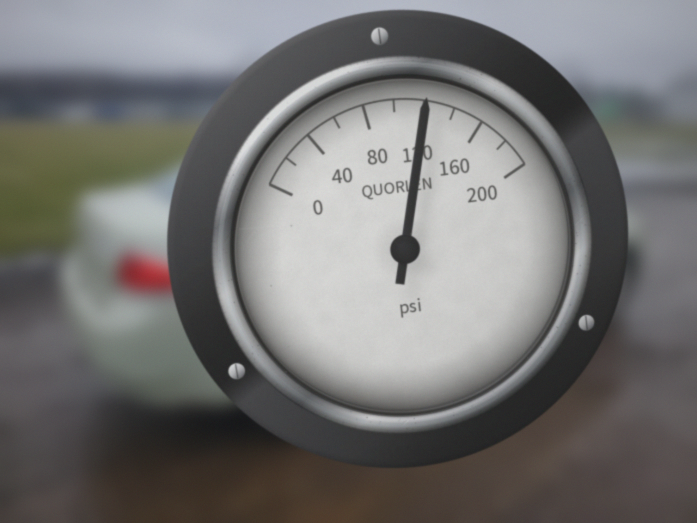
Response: 120
